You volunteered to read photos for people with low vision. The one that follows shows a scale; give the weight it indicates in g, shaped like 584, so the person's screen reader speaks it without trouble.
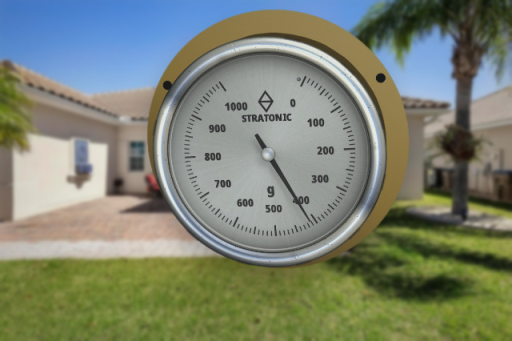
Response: 410
